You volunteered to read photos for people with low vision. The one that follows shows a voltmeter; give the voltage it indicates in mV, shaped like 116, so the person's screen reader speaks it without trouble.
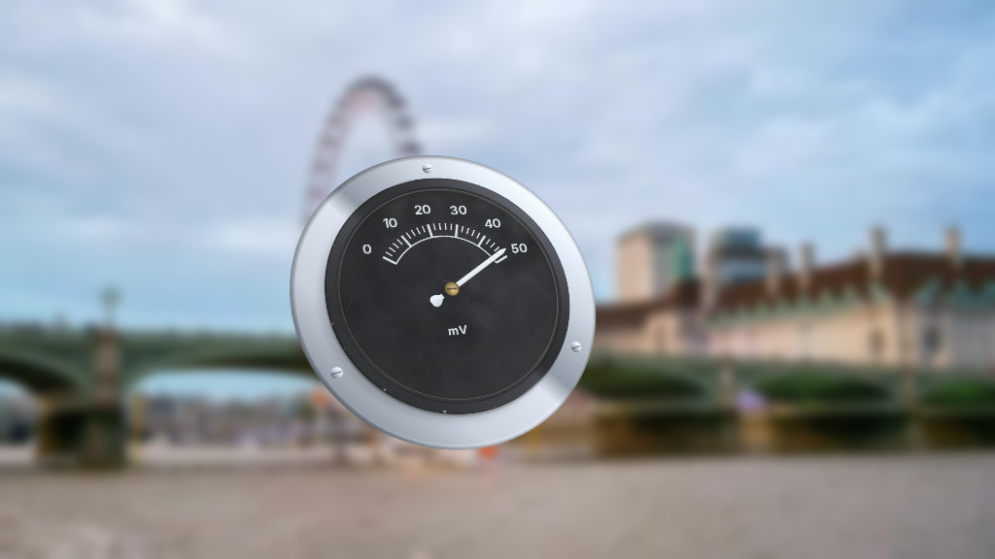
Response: 48
